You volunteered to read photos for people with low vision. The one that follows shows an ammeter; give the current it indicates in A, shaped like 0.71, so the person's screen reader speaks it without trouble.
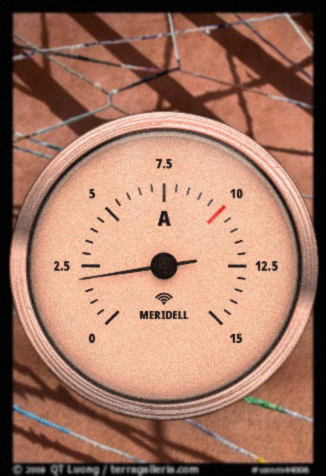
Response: 2
